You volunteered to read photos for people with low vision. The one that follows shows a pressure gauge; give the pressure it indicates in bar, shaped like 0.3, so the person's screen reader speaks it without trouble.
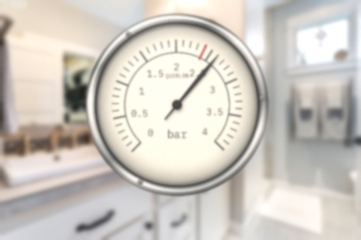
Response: 2.6
